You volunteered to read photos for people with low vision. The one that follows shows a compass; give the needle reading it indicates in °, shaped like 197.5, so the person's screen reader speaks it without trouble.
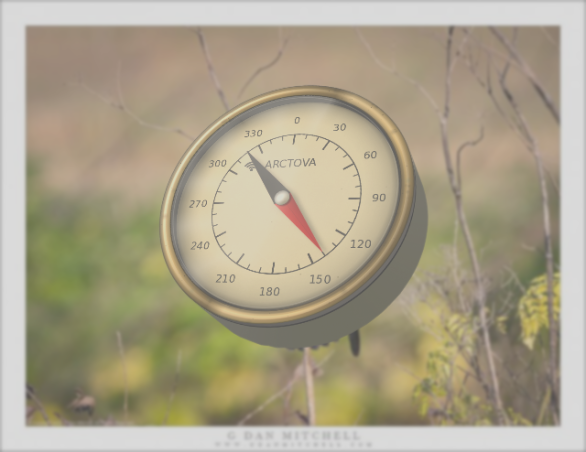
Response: 140
